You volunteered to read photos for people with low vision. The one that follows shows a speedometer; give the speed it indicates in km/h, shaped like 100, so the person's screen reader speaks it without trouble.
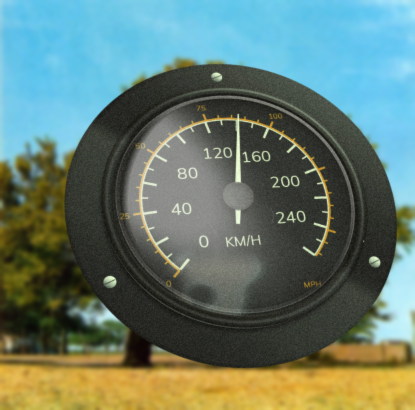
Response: 140
